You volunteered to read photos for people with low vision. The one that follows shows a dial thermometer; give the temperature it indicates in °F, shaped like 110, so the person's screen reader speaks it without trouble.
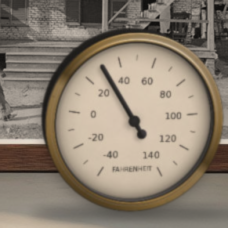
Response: 30
